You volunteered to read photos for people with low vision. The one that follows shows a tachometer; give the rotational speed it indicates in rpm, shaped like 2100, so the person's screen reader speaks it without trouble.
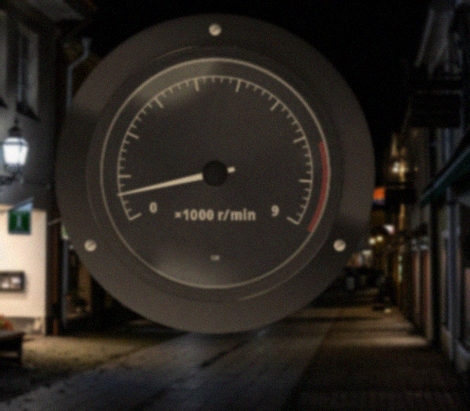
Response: 600
